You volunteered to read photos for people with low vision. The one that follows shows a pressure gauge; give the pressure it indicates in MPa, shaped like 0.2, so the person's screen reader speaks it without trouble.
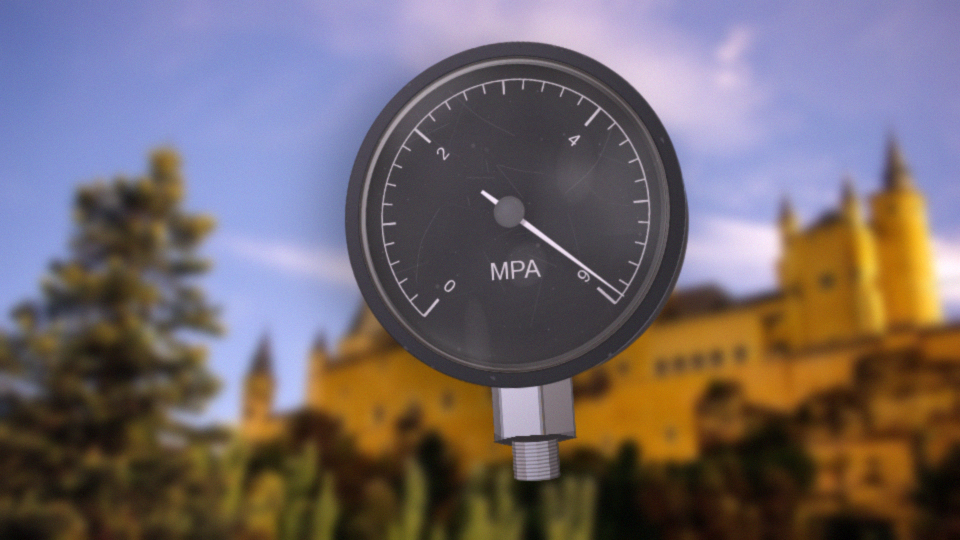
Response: 5.9
